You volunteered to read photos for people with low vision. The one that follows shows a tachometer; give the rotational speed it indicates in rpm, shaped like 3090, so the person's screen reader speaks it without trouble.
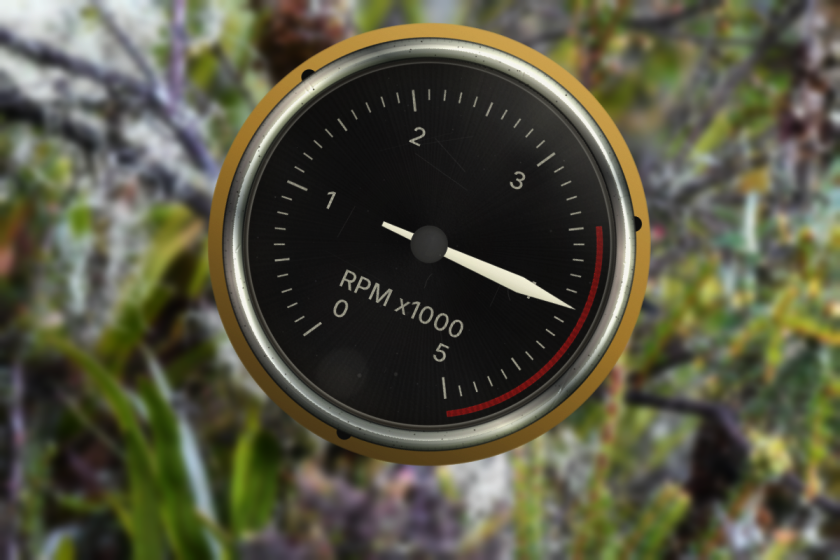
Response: 4000
